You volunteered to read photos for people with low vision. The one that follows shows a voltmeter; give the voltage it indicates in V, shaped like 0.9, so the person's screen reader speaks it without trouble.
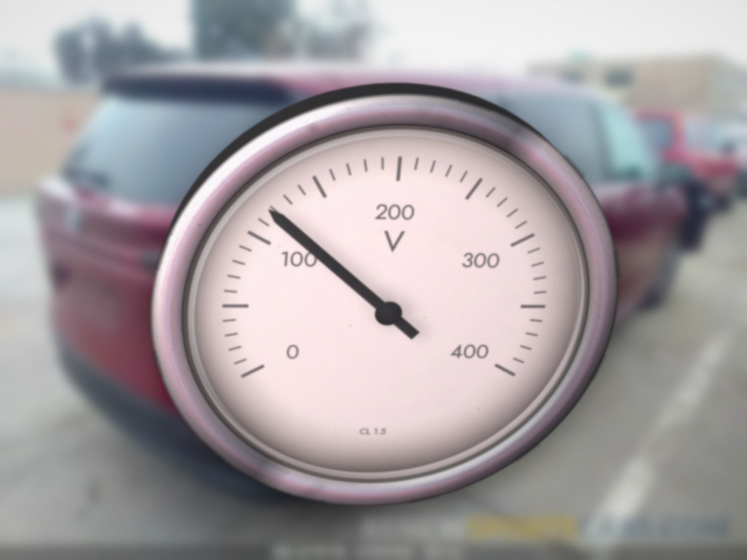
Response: 120
